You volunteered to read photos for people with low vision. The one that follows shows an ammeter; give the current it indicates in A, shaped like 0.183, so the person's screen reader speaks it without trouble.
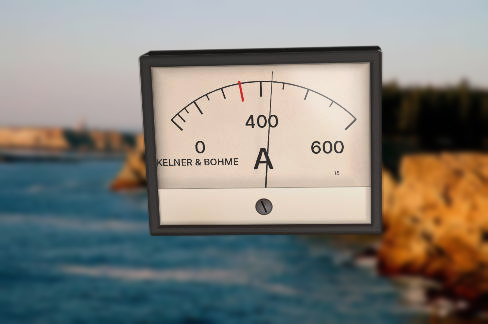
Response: 425
